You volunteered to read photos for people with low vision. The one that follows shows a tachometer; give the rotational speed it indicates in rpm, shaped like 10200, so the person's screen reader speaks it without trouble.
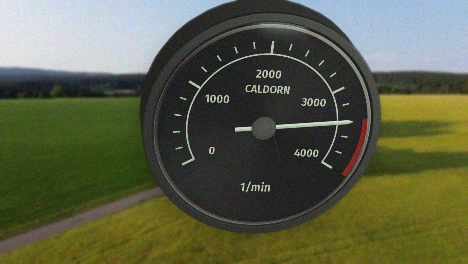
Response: 3400
